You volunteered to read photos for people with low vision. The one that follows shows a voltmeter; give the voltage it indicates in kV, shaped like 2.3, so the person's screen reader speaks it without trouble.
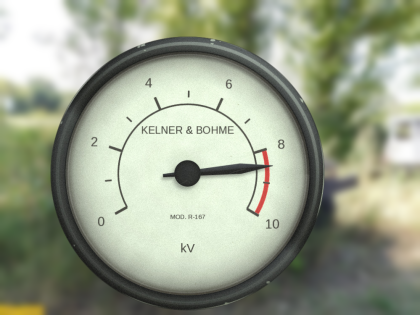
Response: 8.5
